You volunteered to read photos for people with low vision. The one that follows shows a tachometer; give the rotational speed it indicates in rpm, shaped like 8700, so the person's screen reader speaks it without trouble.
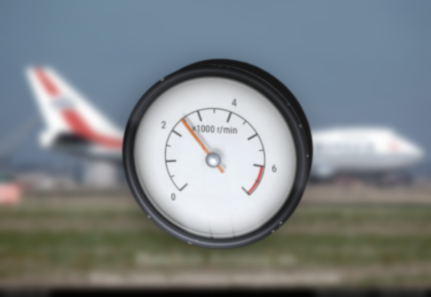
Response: 2500
